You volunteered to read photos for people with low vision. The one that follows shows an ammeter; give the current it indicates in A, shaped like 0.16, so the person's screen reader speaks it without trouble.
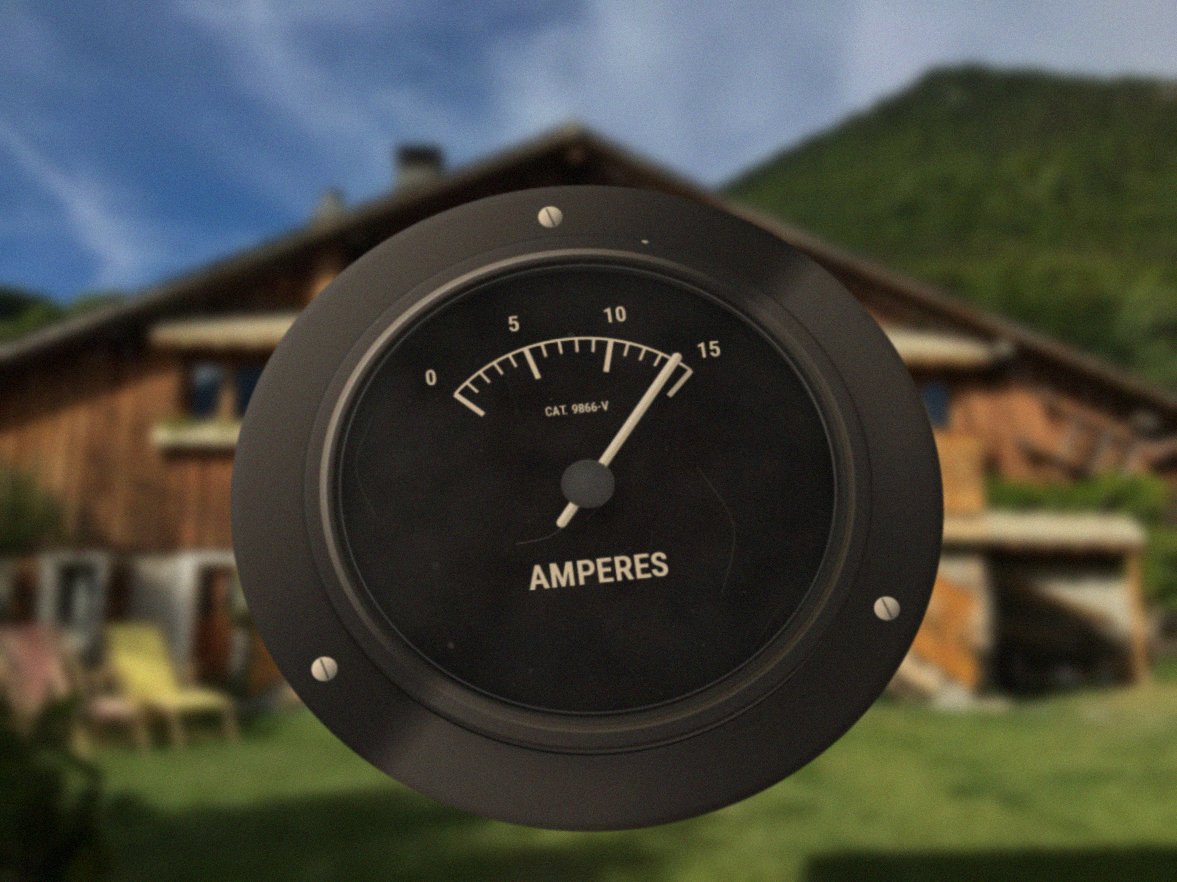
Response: 14
